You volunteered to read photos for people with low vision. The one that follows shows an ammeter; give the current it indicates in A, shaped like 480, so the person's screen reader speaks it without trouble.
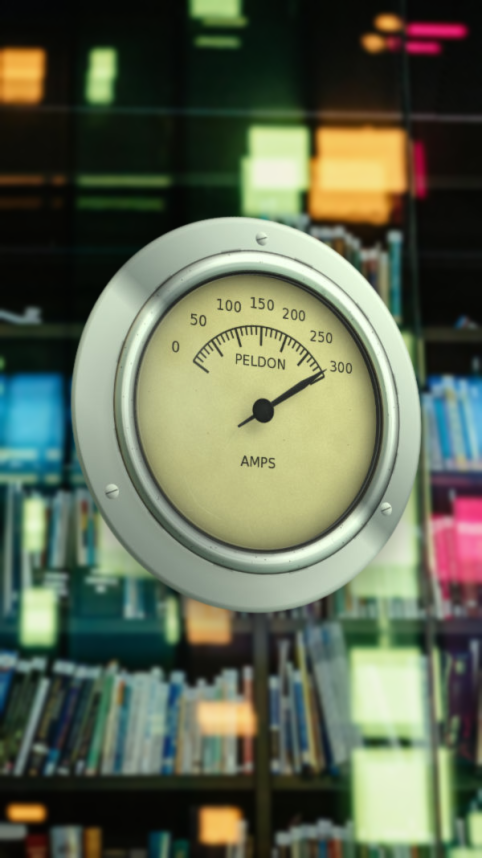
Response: 290
